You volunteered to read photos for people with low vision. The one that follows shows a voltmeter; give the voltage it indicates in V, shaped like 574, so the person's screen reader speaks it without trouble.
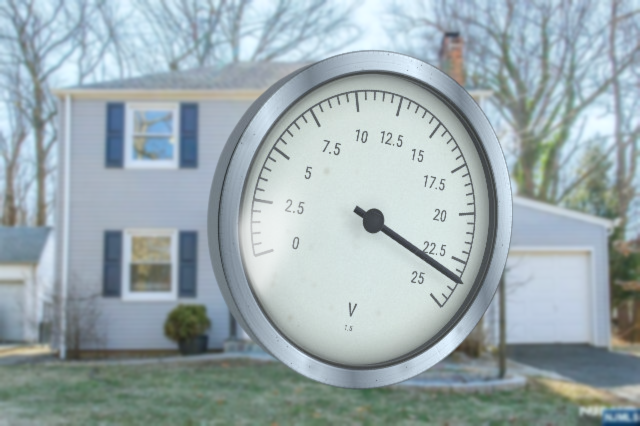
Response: 23.5
